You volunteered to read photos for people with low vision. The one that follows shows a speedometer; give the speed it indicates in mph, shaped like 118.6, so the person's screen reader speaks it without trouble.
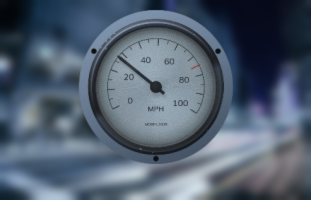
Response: 27.5
